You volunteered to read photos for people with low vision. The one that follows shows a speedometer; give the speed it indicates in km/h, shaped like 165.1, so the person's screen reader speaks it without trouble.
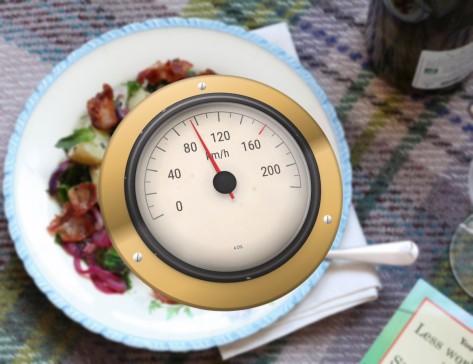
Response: 95
